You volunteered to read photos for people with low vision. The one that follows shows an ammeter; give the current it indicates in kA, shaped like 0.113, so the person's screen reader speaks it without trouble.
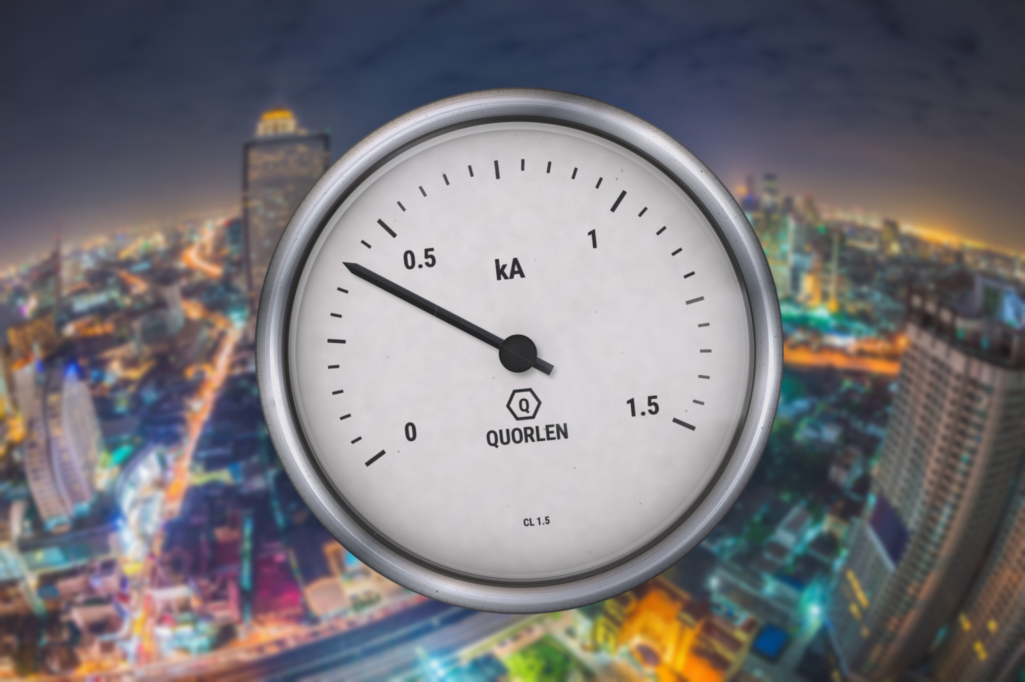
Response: 0.4
